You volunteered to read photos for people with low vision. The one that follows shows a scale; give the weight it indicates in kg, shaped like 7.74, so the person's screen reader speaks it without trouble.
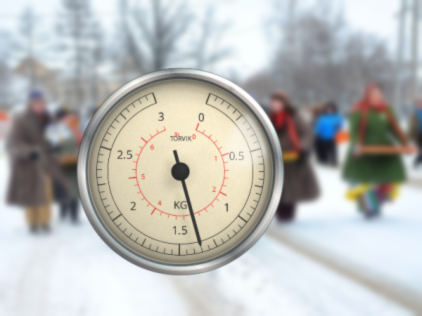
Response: 1.35
